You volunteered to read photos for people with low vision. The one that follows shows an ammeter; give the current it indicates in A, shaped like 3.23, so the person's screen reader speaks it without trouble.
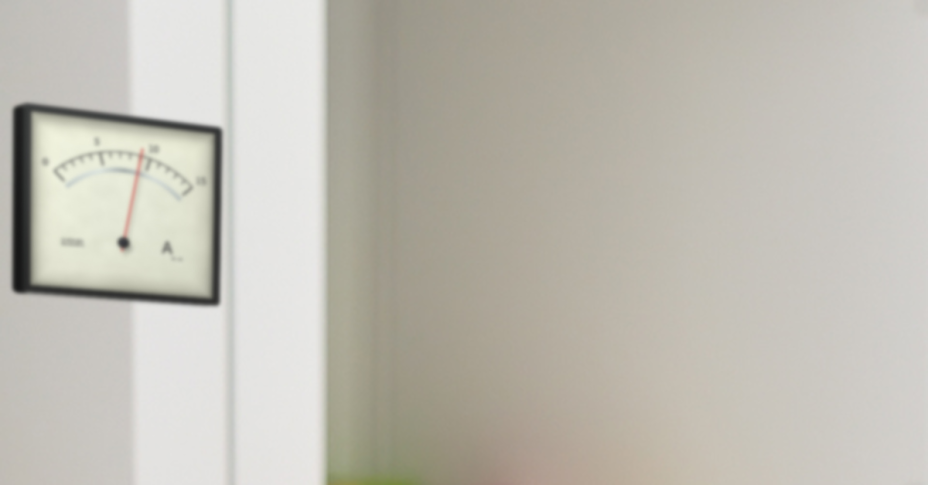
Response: 9
